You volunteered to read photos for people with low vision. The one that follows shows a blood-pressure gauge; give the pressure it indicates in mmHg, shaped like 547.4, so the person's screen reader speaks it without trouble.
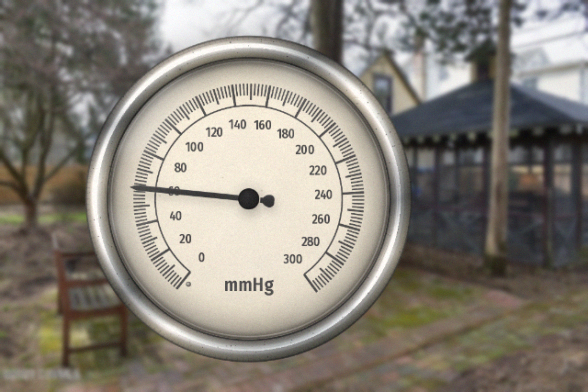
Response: 60
